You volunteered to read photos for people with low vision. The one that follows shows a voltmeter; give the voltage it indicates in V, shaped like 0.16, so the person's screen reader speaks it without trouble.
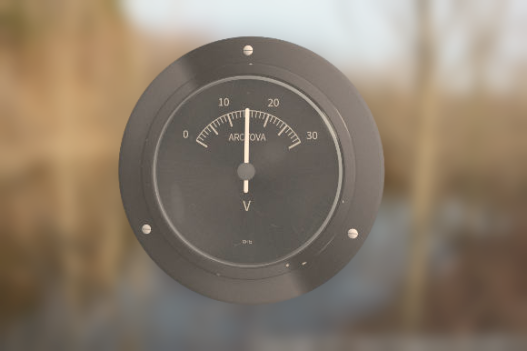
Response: 15
